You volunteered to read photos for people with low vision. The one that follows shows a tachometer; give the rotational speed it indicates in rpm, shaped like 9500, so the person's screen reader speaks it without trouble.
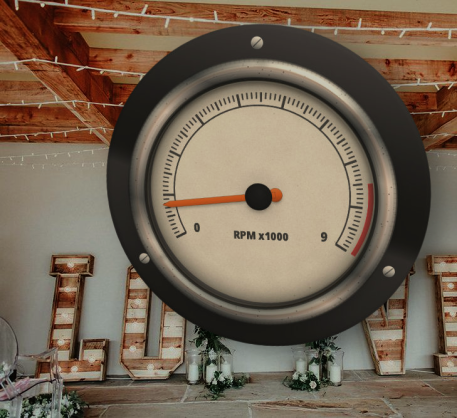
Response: 800
